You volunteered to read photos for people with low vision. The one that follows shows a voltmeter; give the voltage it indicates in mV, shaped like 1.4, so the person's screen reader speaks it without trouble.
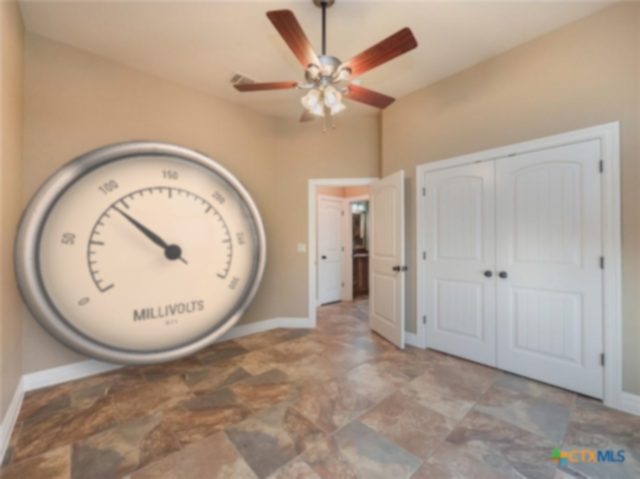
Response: 90
